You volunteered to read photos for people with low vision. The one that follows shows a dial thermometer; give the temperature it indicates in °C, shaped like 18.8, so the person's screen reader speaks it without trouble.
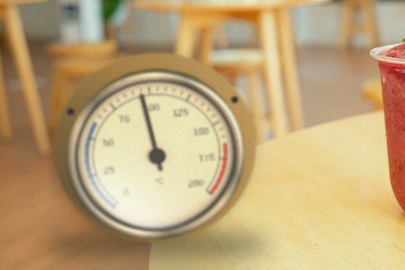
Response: 95
